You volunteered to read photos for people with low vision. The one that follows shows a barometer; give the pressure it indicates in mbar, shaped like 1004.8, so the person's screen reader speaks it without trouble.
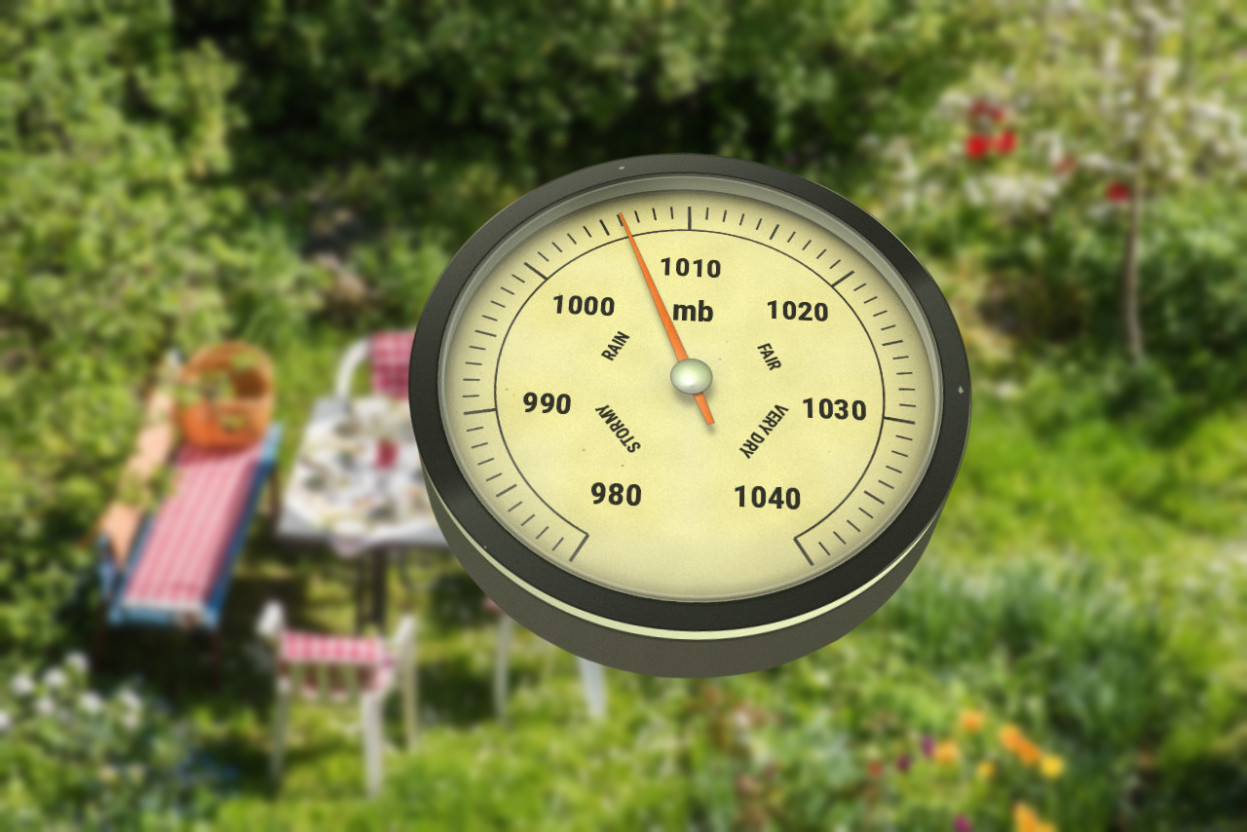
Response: 1006
